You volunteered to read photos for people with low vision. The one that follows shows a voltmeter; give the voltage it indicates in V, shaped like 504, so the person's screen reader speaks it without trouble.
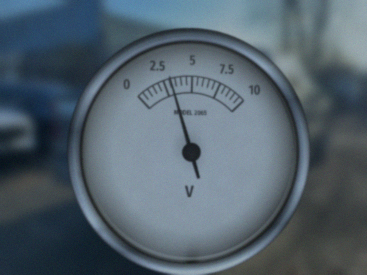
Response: 3
